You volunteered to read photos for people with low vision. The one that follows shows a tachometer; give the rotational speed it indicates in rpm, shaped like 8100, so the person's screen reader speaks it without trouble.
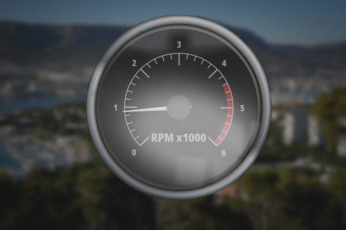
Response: 900
